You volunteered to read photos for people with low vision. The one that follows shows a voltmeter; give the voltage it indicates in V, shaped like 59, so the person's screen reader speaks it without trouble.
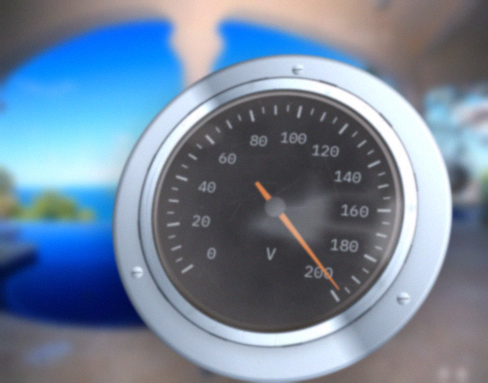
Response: 197.5
